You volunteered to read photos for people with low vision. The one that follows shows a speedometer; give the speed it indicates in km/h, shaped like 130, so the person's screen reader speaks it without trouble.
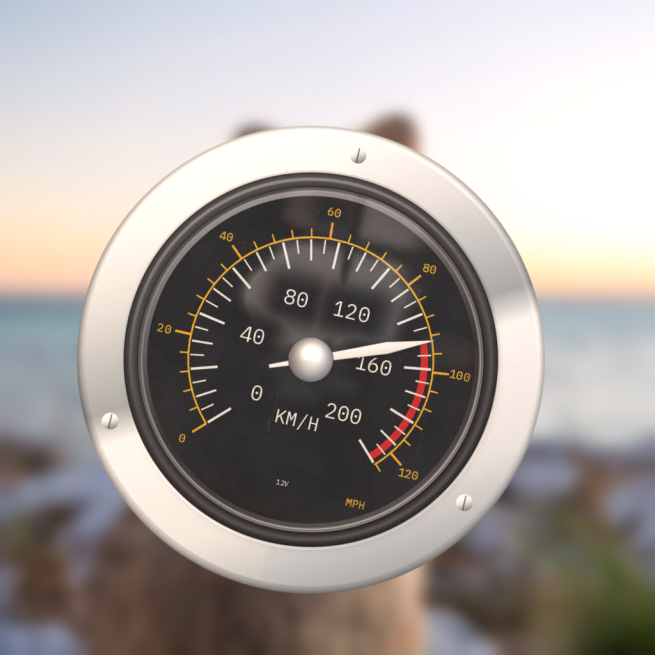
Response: 150
